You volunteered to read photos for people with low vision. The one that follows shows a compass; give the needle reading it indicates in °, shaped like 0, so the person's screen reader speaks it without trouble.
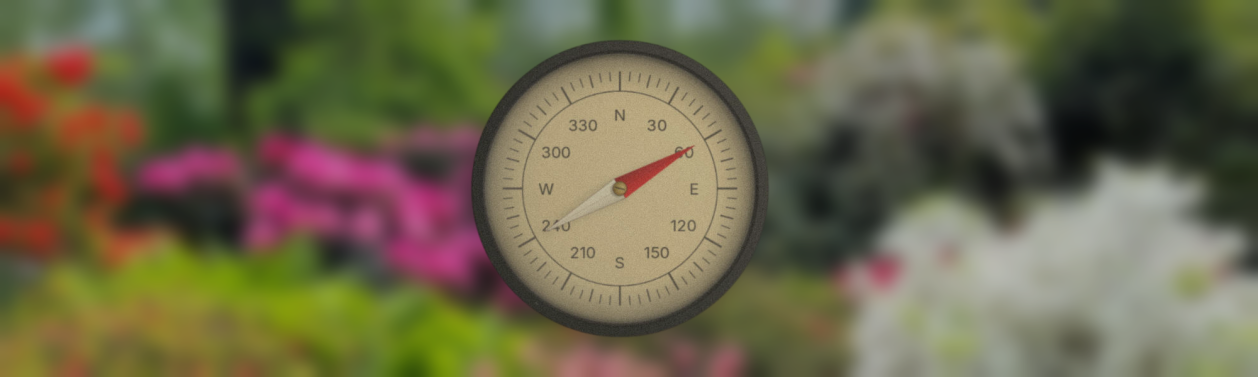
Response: 60
